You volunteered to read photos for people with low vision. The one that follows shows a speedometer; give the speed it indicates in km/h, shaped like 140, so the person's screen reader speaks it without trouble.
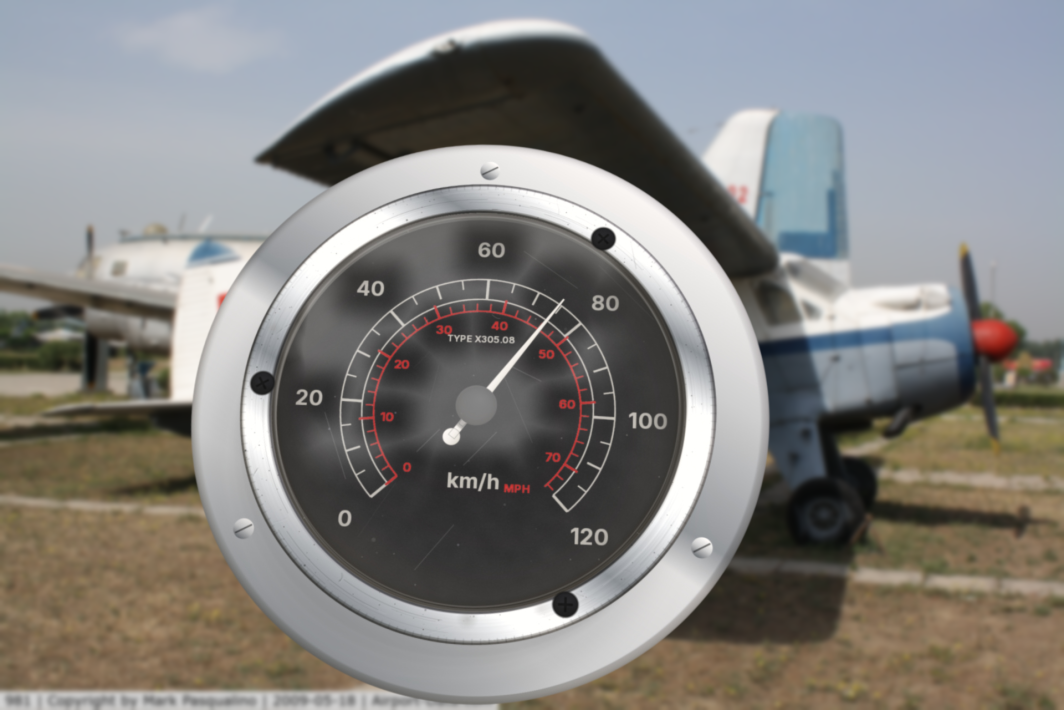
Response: 75
